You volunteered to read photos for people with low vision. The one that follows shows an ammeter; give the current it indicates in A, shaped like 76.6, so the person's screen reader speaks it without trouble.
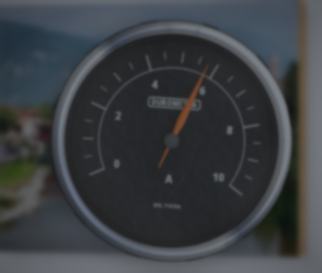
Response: 5.75
